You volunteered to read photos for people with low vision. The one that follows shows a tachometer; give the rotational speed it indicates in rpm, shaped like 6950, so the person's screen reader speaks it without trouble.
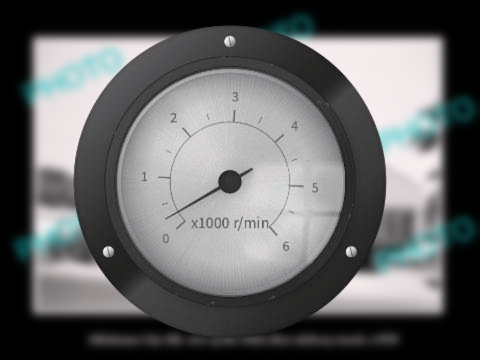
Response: 250
